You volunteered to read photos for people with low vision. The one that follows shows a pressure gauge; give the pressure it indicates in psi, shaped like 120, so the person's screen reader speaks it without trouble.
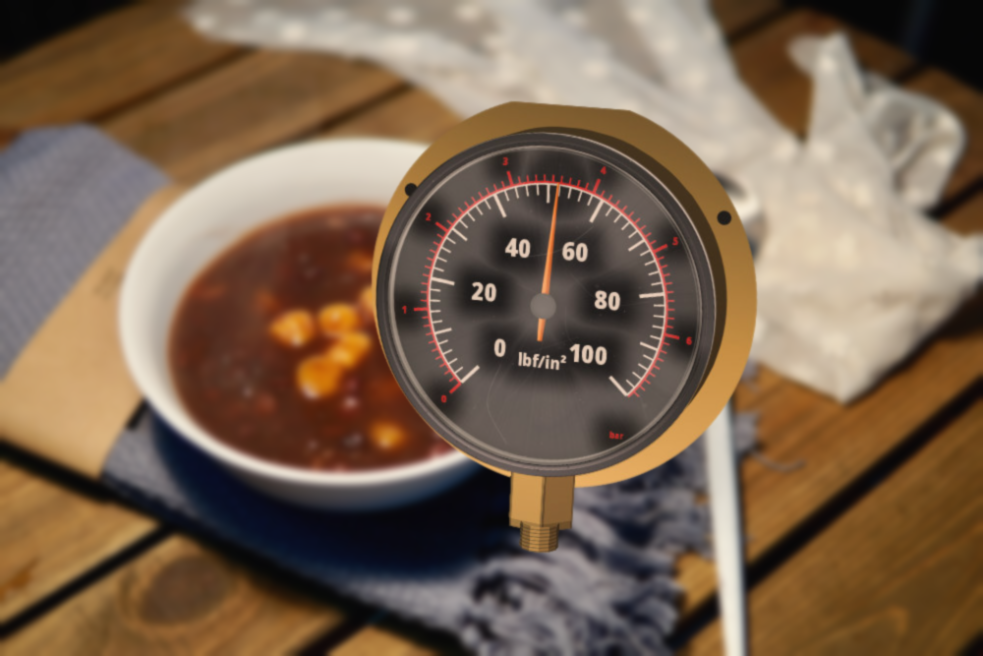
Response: 52
